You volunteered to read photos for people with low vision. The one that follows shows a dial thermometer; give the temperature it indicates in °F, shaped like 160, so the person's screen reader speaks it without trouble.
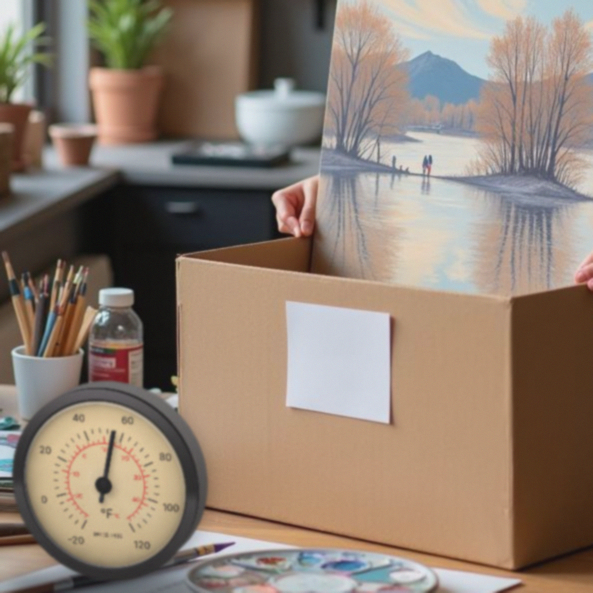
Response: 56
